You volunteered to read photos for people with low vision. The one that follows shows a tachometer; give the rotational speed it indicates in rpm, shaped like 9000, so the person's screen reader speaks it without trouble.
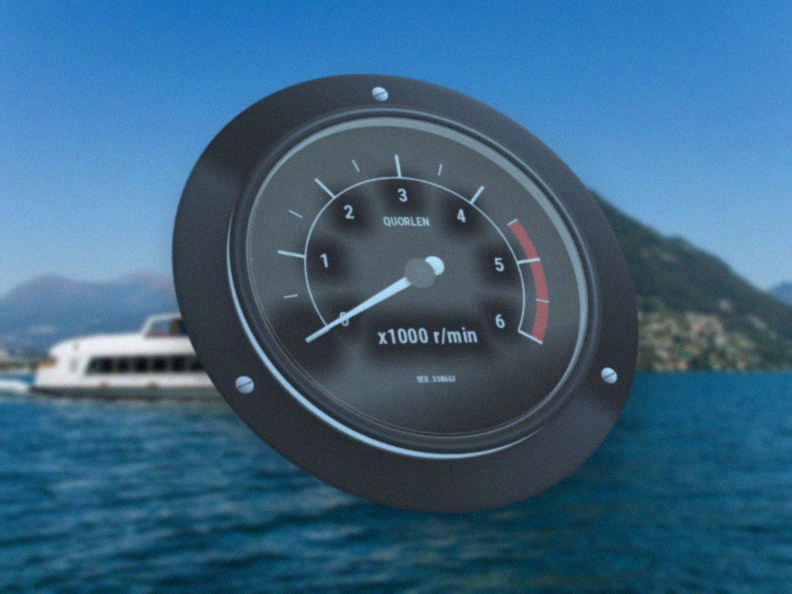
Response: 0
